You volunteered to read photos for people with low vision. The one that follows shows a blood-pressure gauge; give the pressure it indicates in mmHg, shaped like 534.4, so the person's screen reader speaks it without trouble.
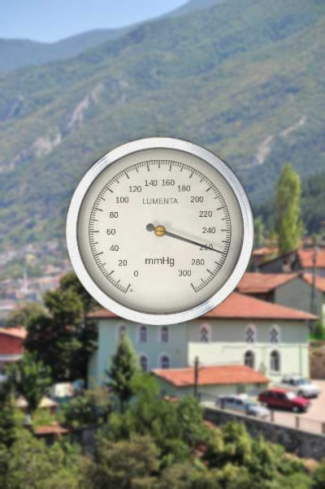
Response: 260
